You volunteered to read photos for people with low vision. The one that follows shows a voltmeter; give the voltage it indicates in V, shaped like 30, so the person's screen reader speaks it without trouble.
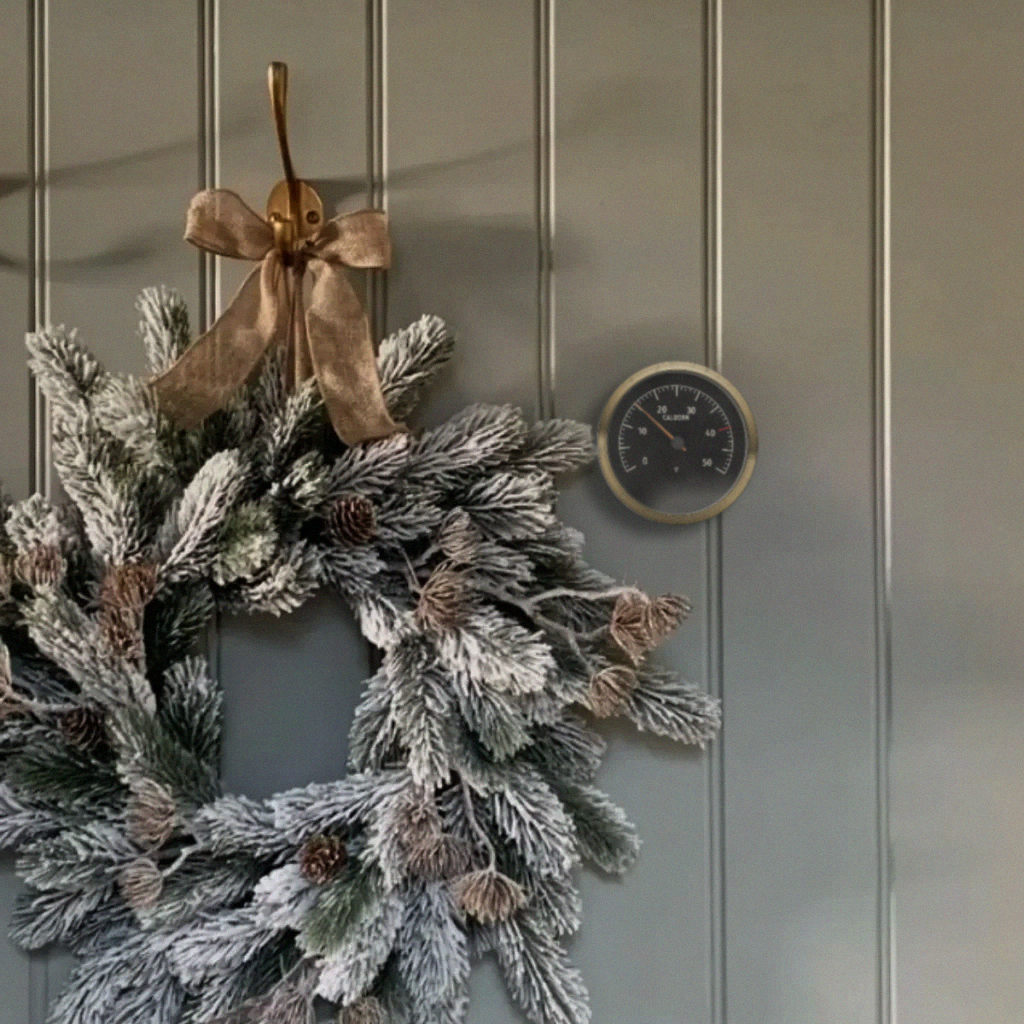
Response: 15
